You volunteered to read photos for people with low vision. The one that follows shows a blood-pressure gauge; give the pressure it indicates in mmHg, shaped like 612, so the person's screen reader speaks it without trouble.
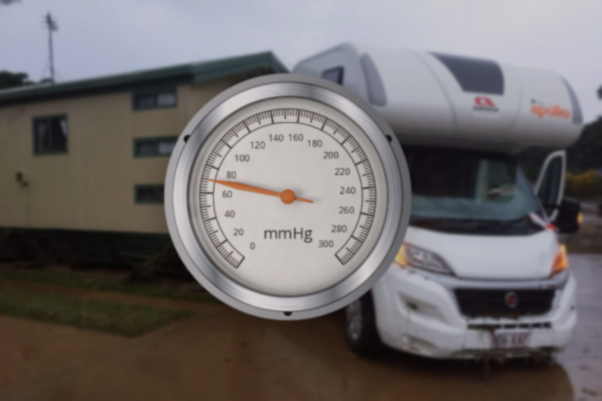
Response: 70
